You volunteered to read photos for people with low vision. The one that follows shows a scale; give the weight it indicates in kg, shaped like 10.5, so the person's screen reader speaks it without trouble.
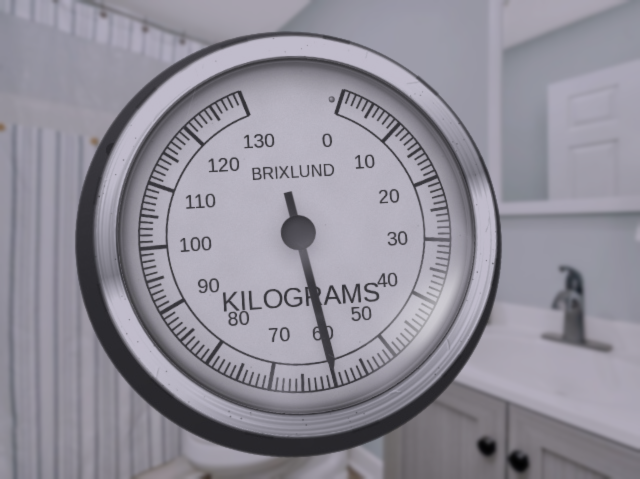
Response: 60
